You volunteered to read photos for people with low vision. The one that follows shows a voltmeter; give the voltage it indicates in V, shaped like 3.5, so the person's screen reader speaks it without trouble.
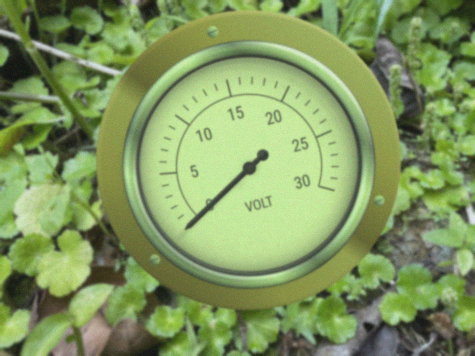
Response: 0
